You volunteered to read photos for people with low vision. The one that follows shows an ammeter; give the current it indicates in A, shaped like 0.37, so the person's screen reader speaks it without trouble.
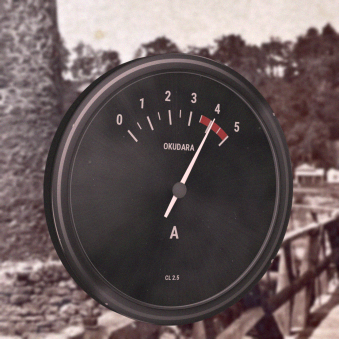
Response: 4
